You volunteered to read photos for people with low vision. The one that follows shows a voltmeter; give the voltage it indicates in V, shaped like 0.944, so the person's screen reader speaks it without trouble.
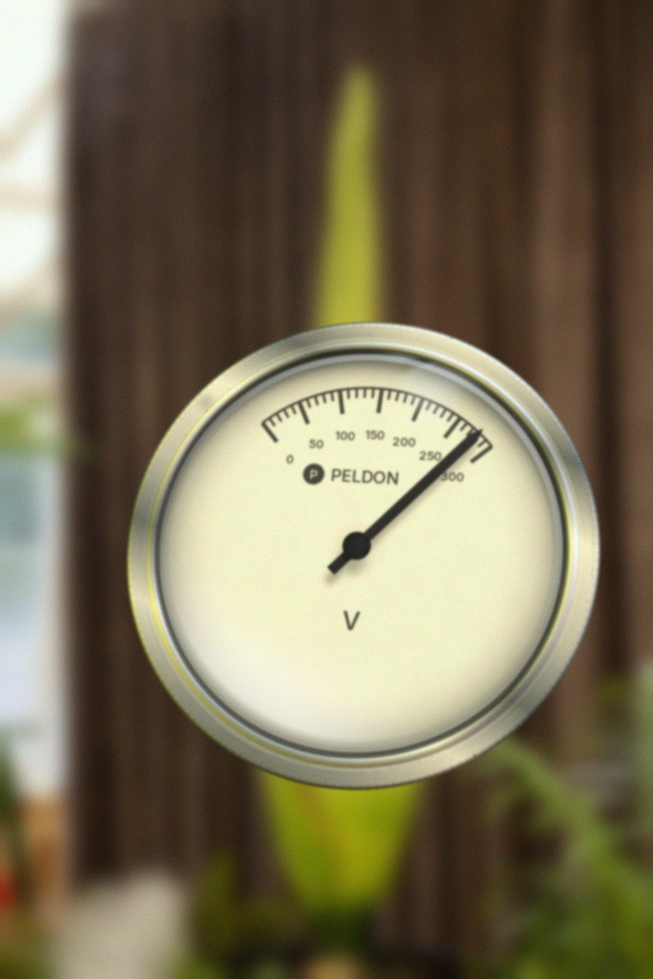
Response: 280
